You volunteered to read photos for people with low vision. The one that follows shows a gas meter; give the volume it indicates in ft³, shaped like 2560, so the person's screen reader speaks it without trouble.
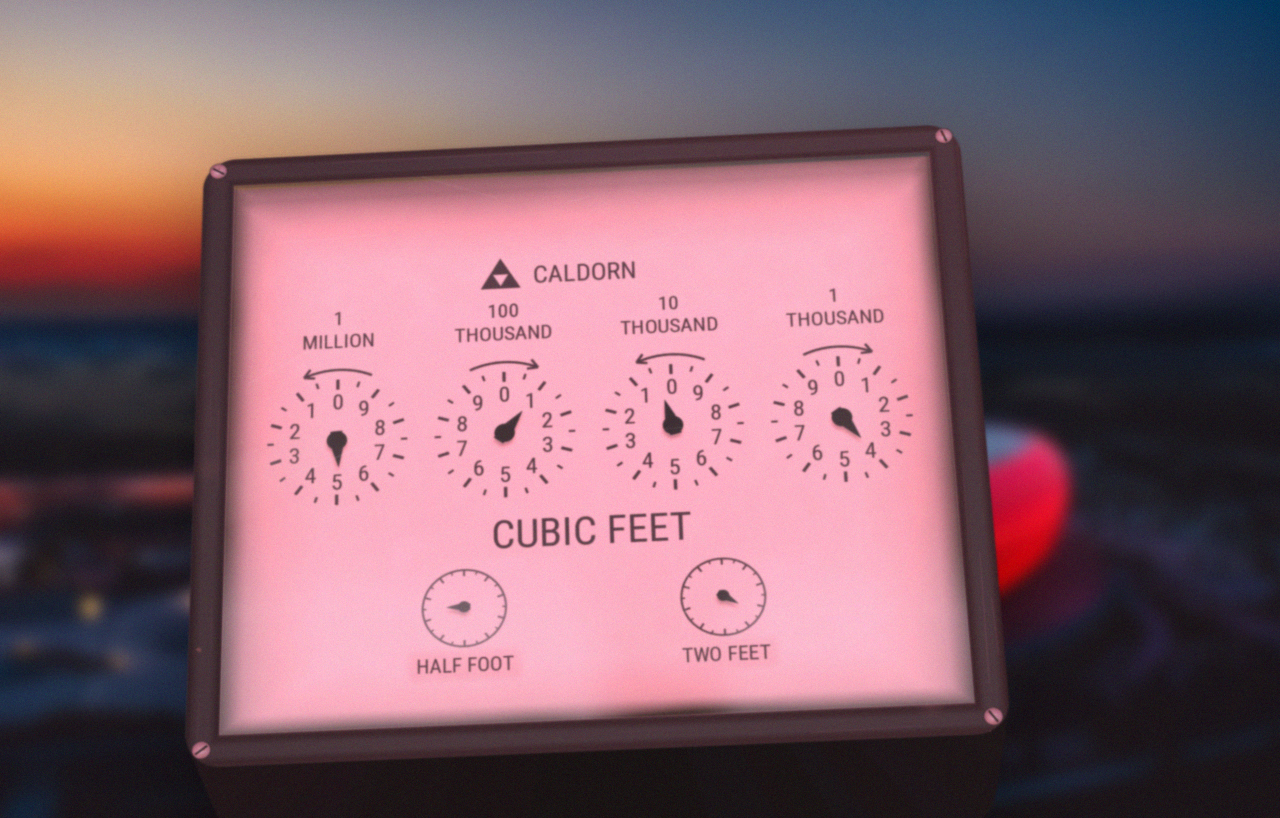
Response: 510400
